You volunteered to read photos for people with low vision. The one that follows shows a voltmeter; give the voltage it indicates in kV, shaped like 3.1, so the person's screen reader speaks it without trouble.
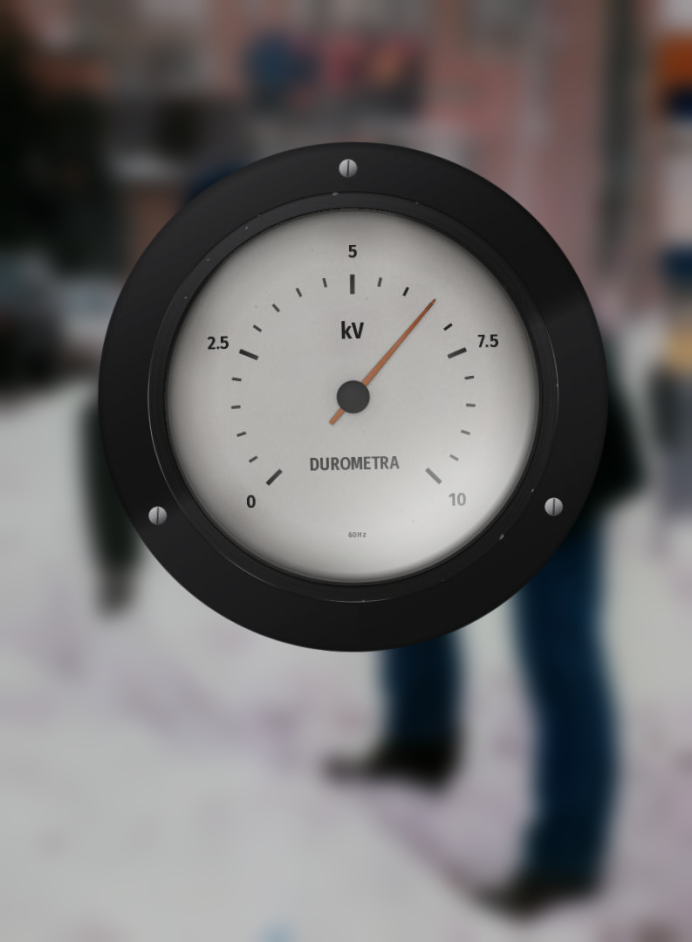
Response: 6.5
